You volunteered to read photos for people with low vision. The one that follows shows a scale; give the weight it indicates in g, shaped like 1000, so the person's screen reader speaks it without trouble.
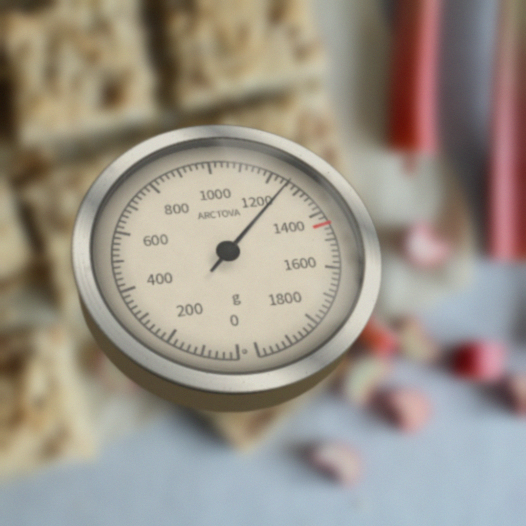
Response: 1260
